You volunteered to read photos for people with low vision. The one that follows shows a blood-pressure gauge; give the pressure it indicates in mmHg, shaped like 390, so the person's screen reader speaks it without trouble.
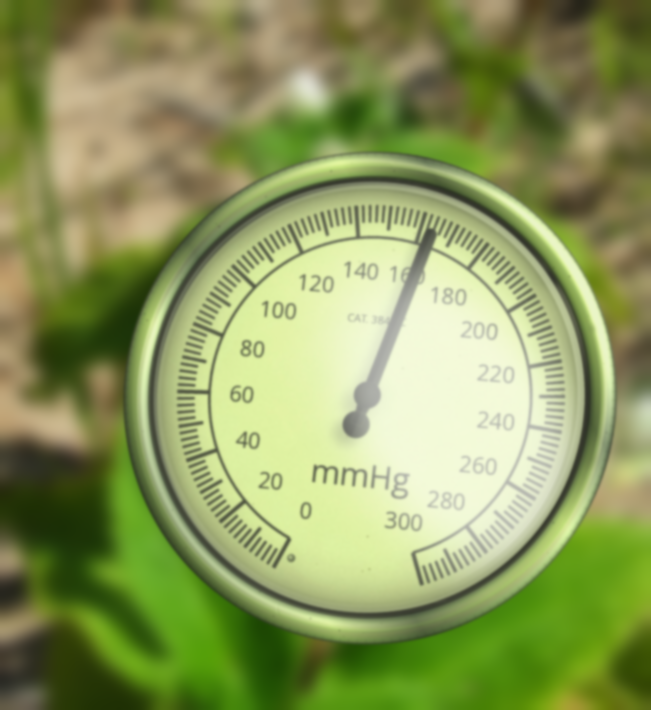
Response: 164
